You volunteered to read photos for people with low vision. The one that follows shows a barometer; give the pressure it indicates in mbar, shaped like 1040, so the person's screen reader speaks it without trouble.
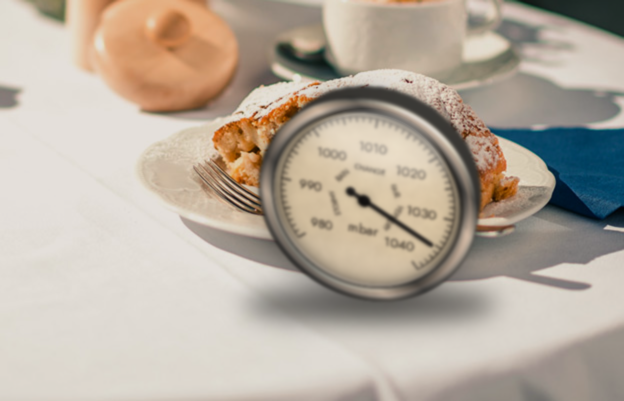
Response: 1035
